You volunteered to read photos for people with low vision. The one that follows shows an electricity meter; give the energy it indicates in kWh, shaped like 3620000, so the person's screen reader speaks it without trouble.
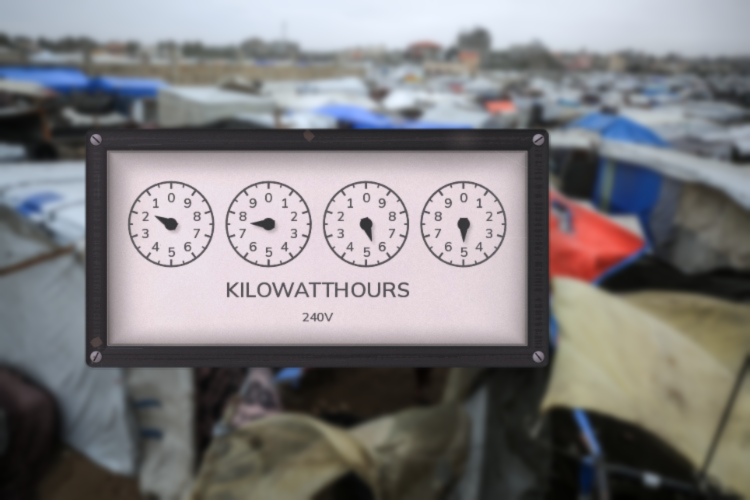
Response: 1755
